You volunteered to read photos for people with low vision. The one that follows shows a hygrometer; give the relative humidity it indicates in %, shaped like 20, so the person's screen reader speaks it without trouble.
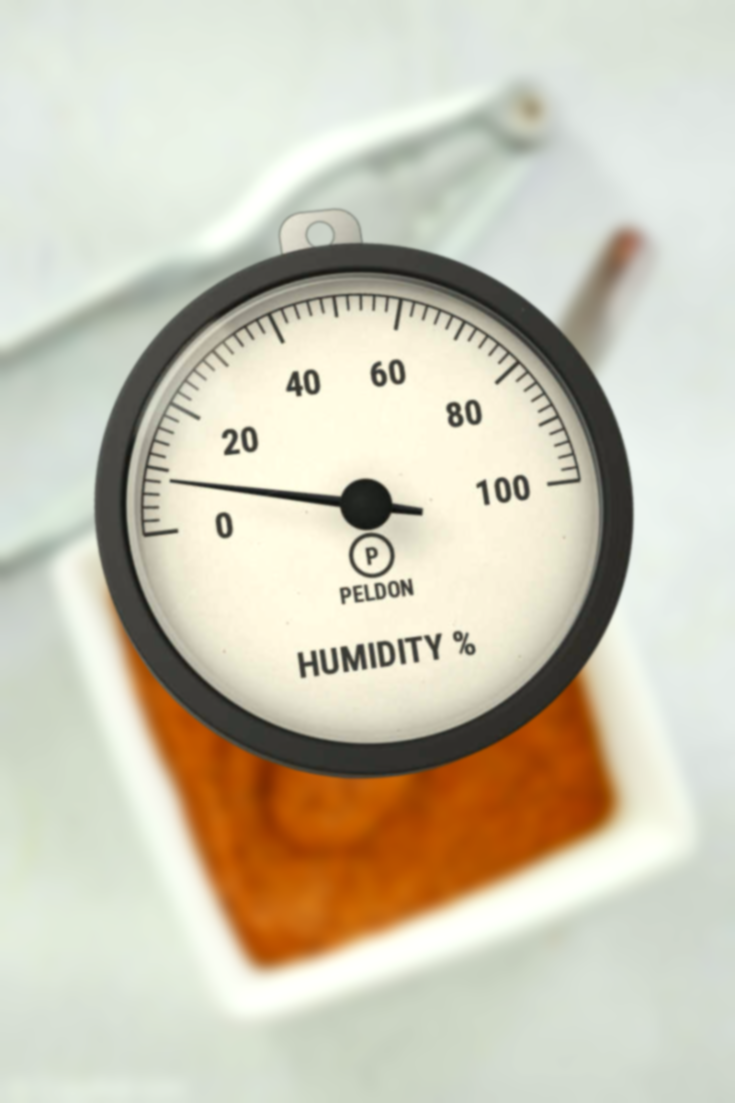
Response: 8
